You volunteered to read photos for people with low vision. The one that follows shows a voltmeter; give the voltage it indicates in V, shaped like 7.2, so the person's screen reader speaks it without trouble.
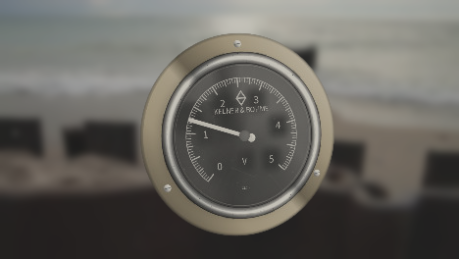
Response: 1.25
